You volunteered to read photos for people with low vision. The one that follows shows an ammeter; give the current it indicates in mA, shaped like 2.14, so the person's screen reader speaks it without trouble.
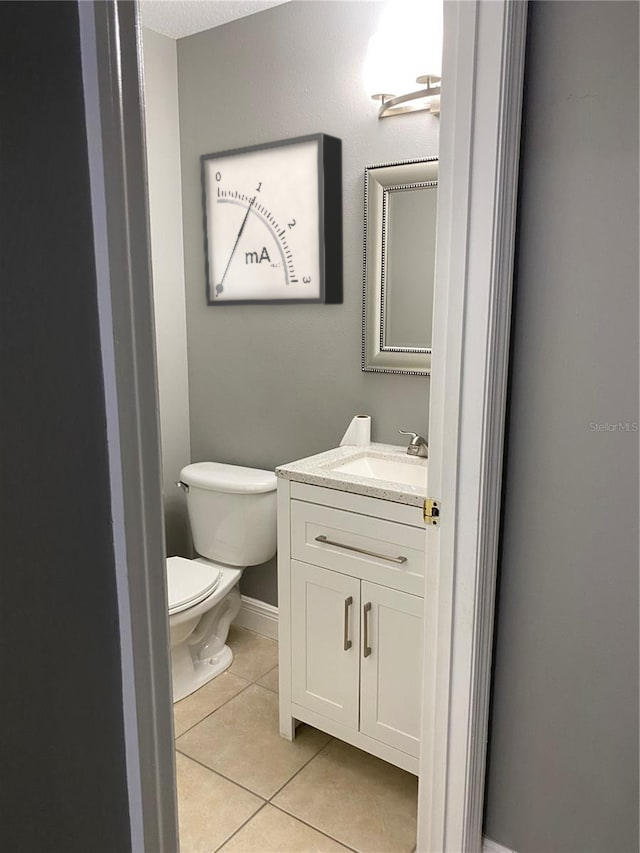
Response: 1
